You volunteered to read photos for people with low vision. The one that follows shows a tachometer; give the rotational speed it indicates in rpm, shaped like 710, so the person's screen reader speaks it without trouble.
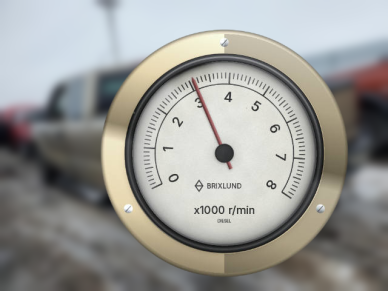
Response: 3100
